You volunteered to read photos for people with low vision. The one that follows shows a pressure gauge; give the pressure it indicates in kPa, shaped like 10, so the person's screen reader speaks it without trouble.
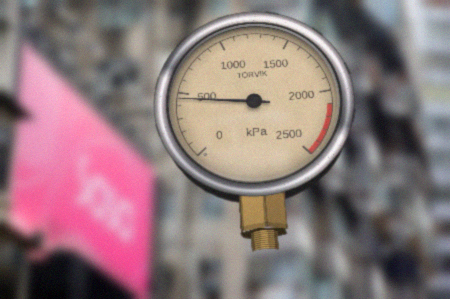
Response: 450
